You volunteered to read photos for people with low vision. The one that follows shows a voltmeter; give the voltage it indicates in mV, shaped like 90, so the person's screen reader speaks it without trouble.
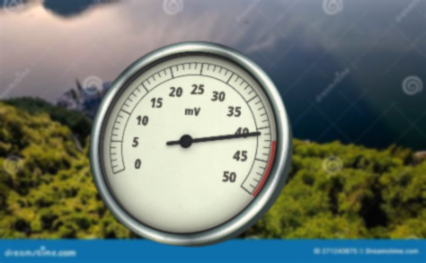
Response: 41
